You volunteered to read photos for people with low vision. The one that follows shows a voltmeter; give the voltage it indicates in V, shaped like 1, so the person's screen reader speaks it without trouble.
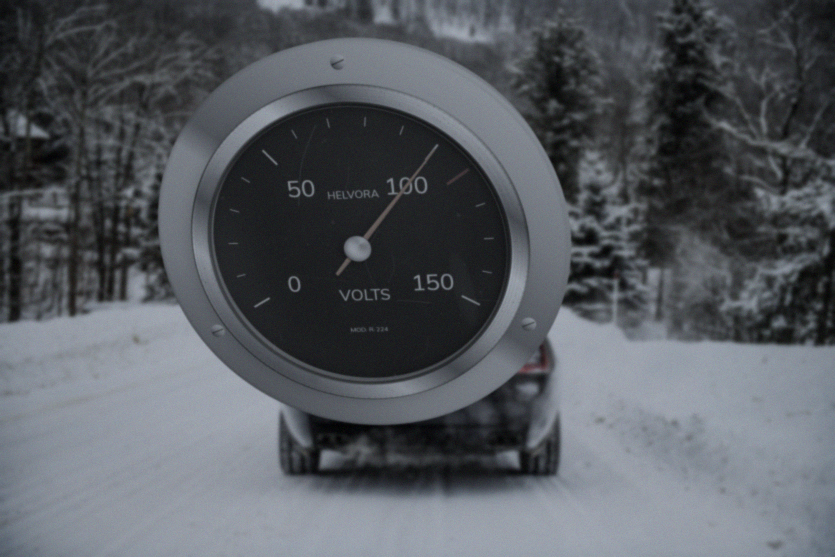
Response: 100
